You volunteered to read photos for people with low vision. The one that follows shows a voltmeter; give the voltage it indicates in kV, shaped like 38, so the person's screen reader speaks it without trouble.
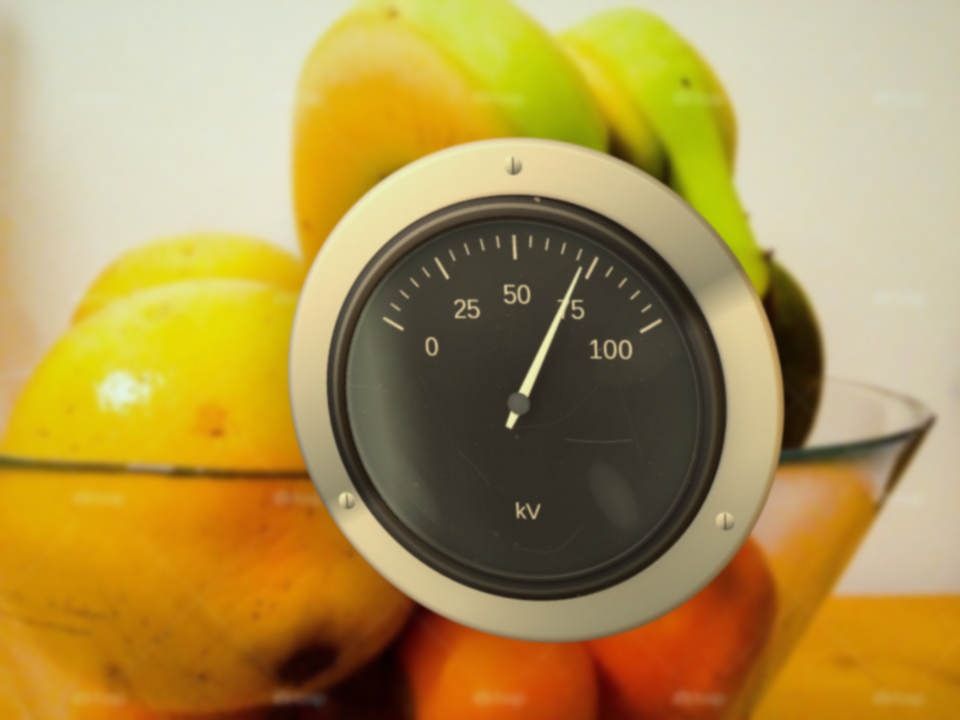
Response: 72.5
